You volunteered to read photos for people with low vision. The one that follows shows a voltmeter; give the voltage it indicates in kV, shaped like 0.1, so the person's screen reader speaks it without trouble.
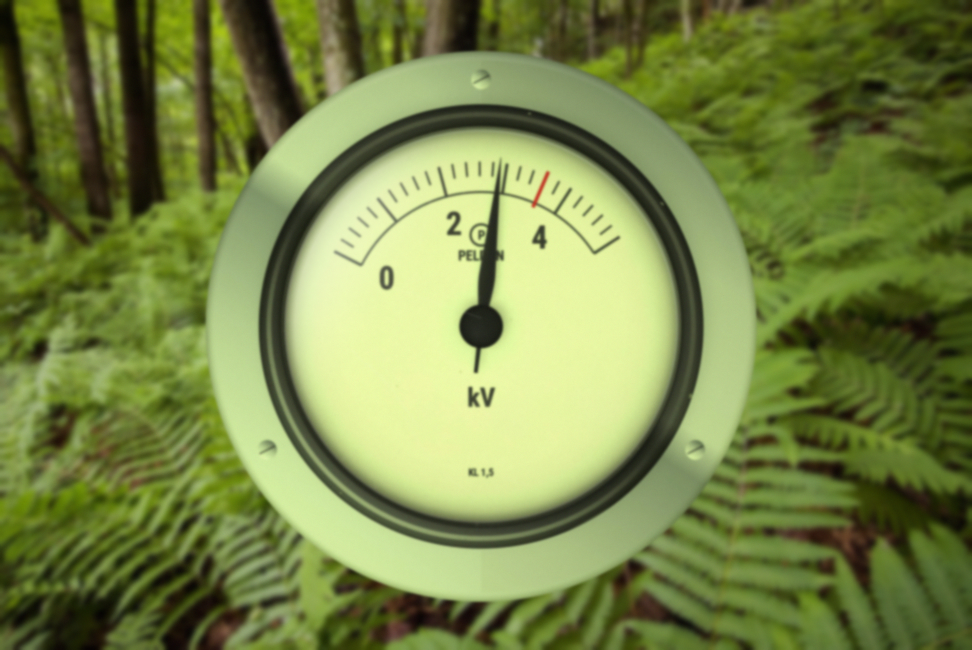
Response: 2.9
